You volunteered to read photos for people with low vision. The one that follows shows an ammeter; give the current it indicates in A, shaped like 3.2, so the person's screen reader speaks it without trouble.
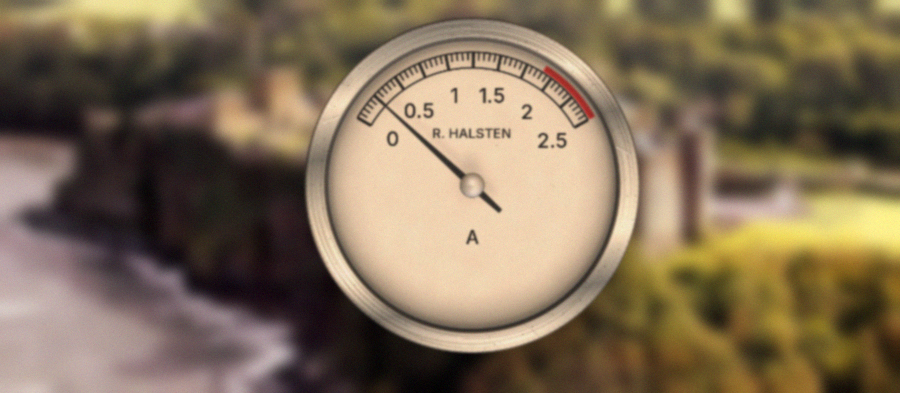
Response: 0.25
